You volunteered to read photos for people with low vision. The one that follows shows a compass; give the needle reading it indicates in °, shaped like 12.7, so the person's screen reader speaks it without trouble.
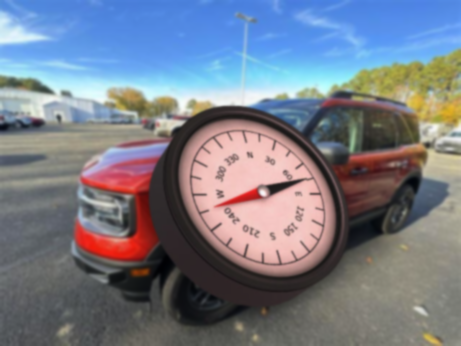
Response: 255
